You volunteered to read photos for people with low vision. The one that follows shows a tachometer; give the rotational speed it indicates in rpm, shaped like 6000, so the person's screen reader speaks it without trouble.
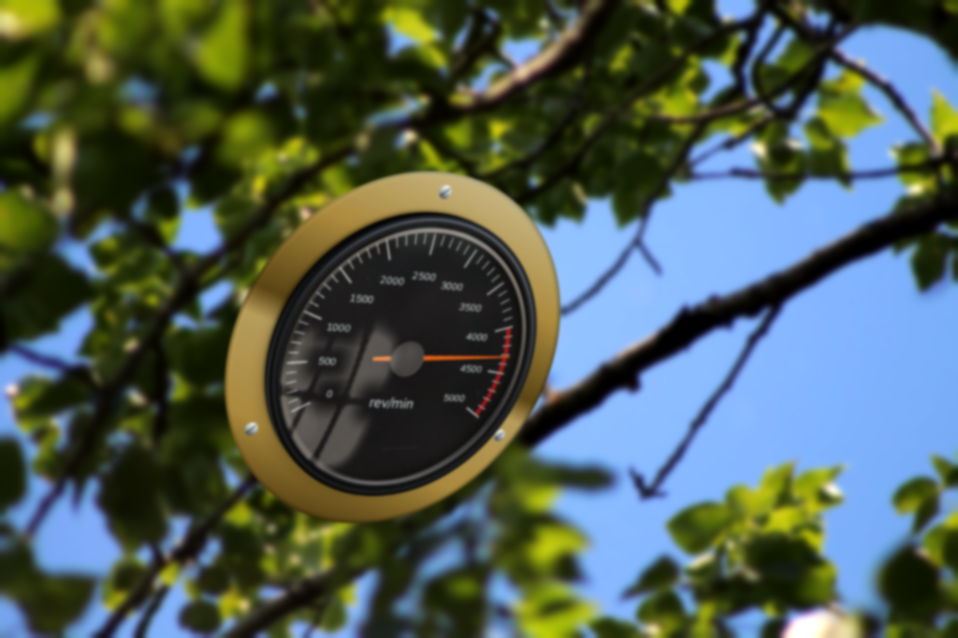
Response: 4300
